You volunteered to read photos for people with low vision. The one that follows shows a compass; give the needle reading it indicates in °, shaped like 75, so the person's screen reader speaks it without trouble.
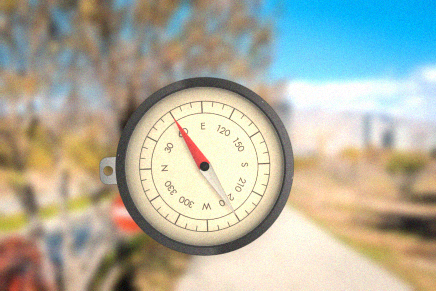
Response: 60
